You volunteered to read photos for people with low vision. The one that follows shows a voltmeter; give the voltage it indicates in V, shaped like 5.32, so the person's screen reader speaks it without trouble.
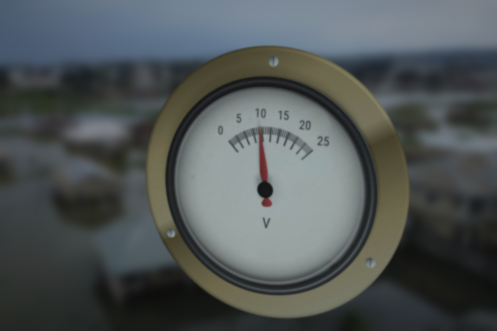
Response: 10
